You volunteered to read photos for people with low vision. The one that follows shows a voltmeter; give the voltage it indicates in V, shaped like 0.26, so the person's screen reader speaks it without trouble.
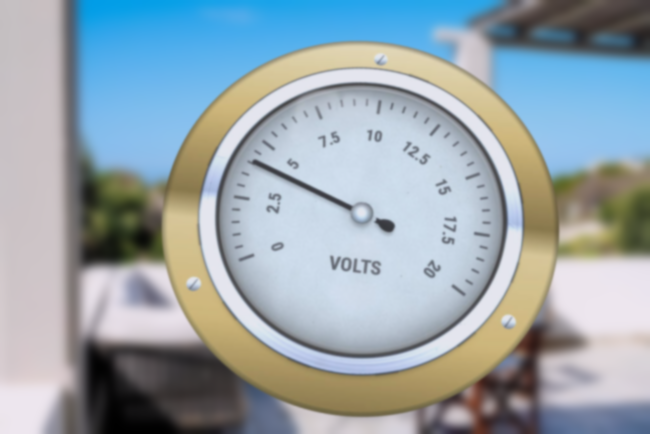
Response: 4
